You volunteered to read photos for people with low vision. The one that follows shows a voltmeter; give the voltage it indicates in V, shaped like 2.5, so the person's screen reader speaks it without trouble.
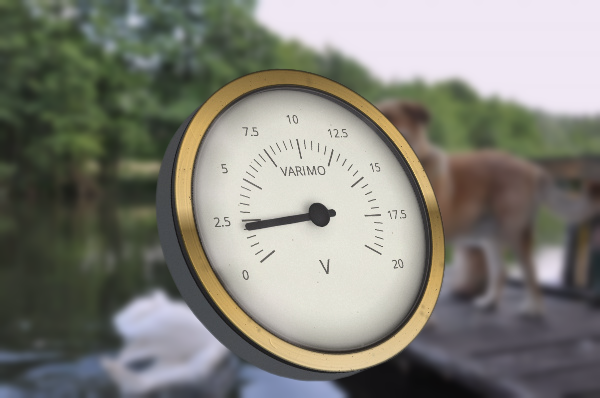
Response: 2
